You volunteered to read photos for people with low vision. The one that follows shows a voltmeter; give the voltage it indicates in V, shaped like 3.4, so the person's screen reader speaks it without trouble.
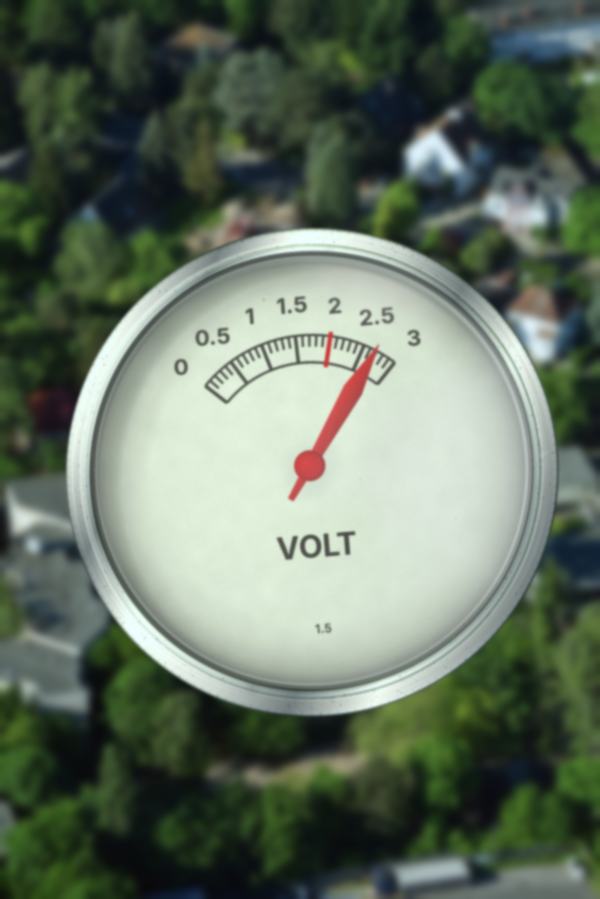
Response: 2.7
